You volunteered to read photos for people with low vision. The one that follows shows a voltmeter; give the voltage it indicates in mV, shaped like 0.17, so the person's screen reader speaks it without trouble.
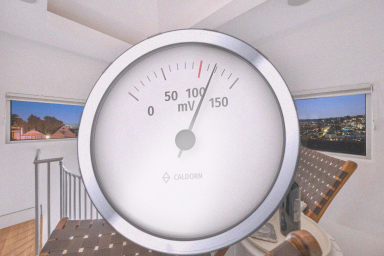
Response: 120
